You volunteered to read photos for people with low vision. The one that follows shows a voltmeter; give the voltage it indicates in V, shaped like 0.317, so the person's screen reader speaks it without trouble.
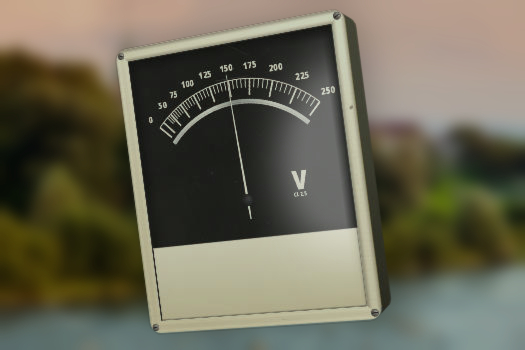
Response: 150
